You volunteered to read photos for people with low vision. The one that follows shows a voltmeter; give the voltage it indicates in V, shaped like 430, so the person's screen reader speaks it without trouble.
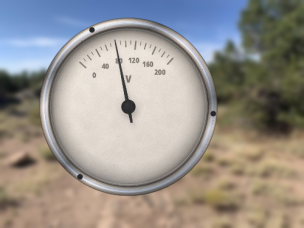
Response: 80
